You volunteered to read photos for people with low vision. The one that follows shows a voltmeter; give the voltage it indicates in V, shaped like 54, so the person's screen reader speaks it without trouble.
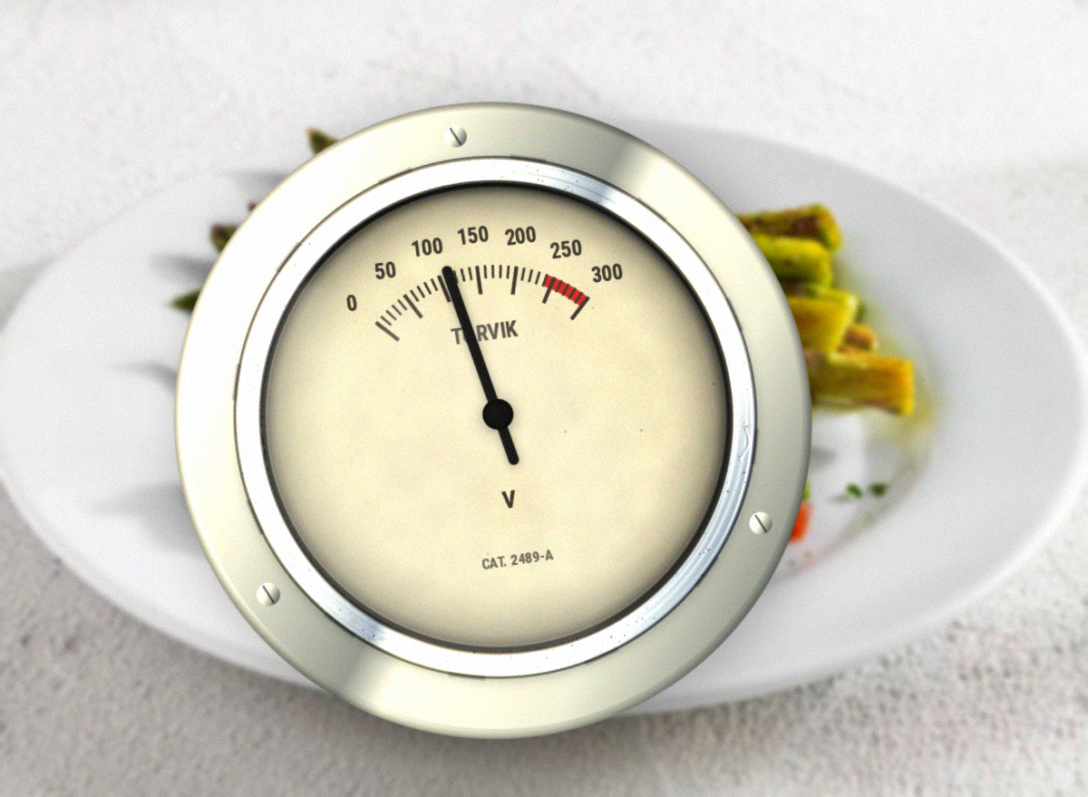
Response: 110
